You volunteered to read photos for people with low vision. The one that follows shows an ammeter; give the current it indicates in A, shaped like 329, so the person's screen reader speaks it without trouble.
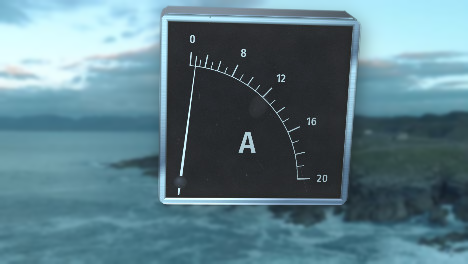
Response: 2
